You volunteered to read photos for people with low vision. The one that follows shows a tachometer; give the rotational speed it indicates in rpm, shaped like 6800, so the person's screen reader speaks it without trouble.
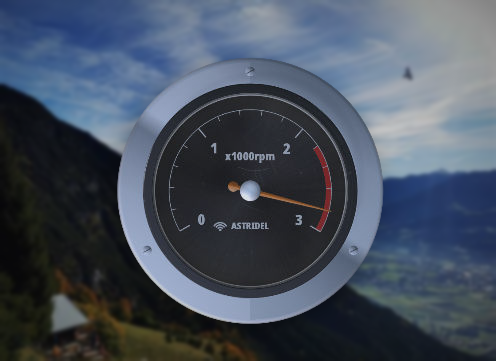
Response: 2800
